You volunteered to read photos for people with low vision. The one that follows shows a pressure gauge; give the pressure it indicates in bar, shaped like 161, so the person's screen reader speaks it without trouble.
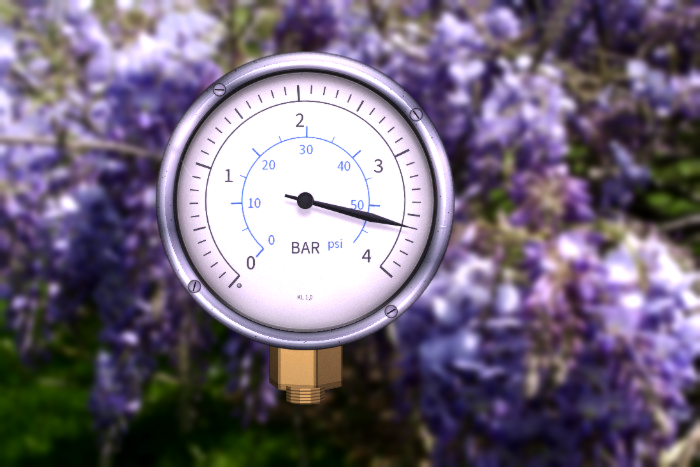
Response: 3.6
